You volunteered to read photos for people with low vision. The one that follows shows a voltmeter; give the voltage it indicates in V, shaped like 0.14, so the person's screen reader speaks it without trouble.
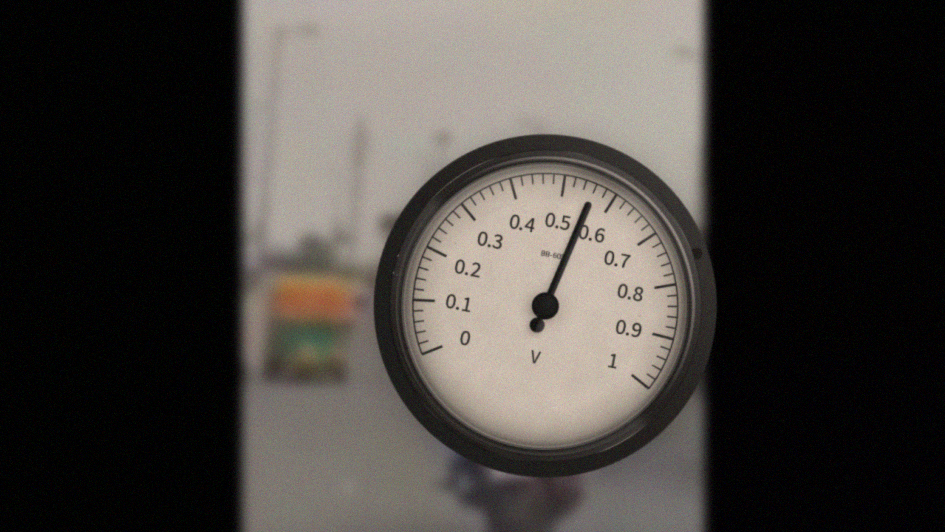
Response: 0.56
